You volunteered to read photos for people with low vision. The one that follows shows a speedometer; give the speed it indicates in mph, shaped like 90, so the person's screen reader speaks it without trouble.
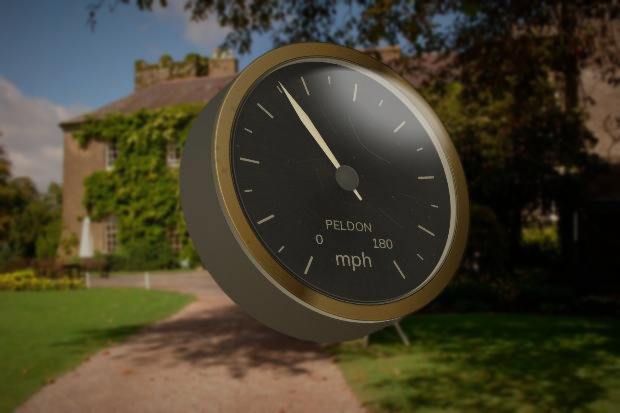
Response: 70
